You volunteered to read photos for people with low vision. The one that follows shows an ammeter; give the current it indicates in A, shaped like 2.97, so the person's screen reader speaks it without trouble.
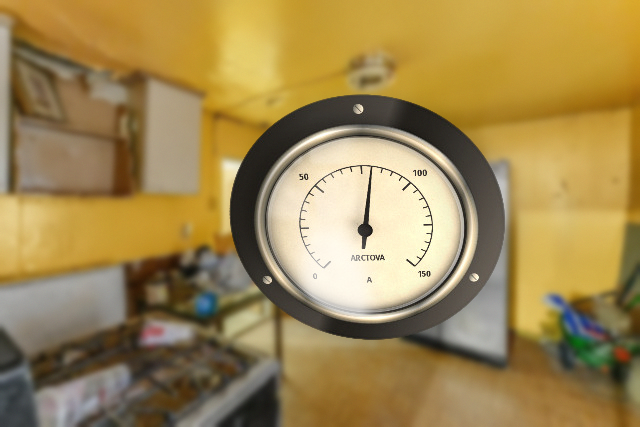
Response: 80
